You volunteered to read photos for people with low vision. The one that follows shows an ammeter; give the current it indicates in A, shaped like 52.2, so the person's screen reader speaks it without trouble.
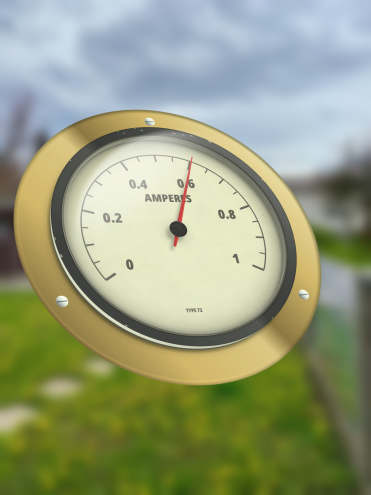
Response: 0.6
